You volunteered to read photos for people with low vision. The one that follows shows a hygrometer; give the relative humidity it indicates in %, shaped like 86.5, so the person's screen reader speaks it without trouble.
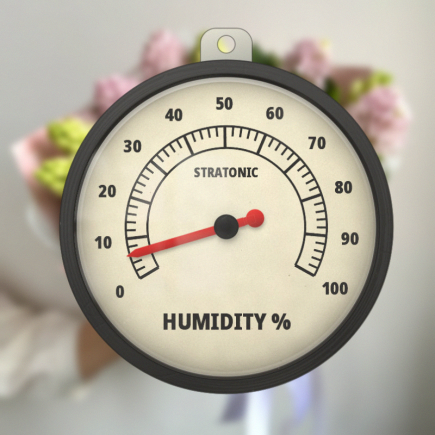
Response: 6
